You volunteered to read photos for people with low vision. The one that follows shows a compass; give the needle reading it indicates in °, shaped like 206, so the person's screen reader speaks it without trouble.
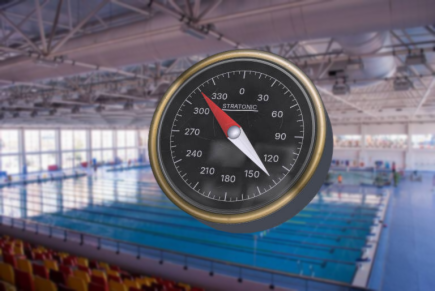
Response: 315
